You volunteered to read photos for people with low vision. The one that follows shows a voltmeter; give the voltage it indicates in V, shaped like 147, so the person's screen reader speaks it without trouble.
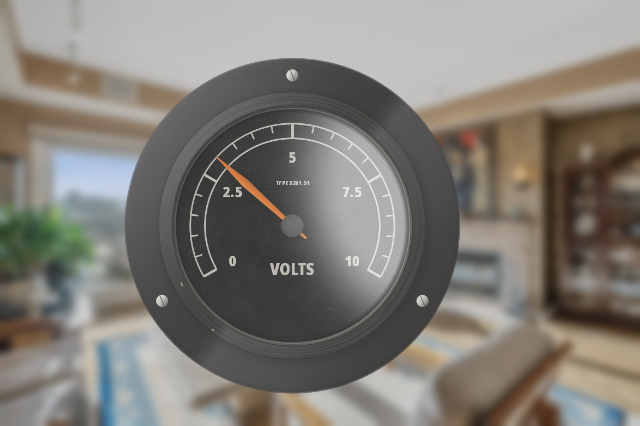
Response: 3
